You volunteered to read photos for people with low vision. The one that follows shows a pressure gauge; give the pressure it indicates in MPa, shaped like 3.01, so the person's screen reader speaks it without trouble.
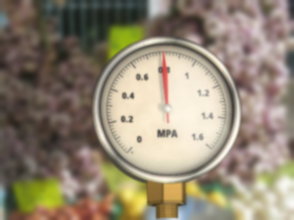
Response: 0.8
